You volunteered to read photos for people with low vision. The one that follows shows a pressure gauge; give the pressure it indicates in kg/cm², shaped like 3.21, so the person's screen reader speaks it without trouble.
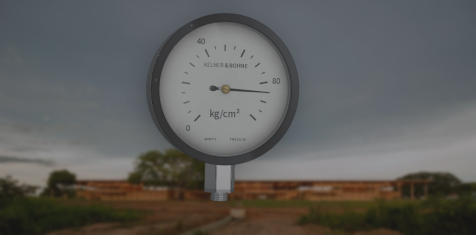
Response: 85
